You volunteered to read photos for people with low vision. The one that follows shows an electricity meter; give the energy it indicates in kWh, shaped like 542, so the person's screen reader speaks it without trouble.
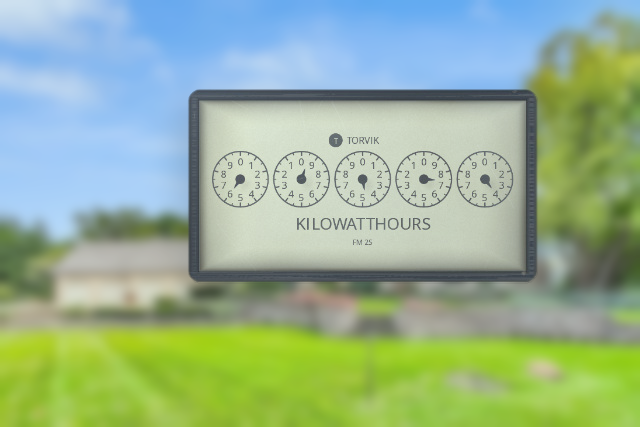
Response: 59474
